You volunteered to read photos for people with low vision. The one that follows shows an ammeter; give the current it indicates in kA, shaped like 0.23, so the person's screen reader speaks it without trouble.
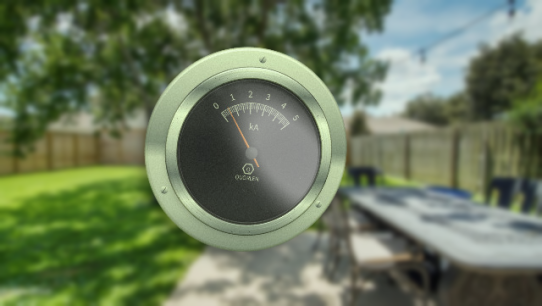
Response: 0.5
